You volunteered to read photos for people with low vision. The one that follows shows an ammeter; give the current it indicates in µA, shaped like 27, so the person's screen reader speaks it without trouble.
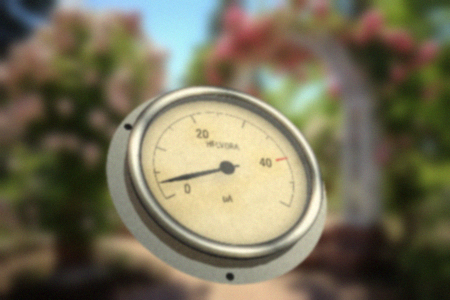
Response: 2.5
